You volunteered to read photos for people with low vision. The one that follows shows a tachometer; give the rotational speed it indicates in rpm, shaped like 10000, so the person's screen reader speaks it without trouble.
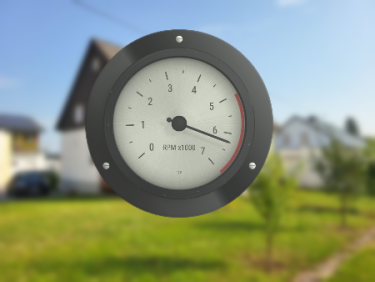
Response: 6250
